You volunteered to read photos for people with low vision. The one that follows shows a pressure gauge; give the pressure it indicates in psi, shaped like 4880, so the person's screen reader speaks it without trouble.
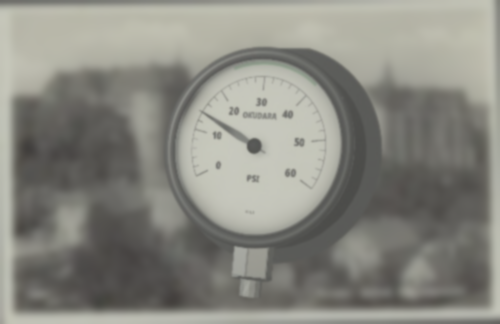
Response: 14
